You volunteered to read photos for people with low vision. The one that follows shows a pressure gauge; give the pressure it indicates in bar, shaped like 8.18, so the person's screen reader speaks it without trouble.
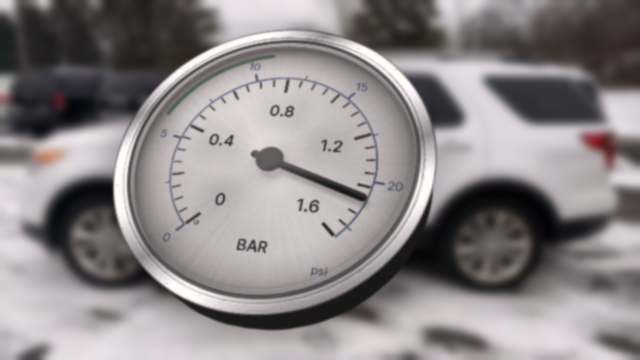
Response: 1.45
